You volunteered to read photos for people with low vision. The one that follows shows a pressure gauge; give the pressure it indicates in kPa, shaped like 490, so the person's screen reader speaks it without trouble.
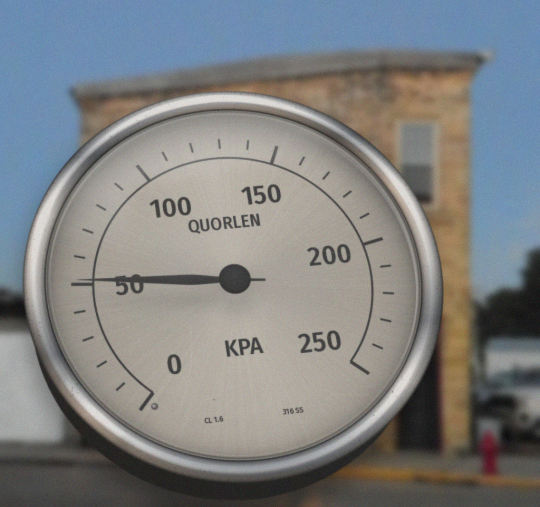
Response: 50
